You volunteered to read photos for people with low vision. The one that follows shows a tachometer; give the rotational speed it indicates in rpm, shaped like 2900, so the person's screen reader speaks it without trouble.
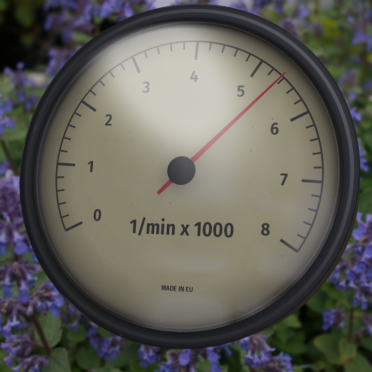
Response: 5400
